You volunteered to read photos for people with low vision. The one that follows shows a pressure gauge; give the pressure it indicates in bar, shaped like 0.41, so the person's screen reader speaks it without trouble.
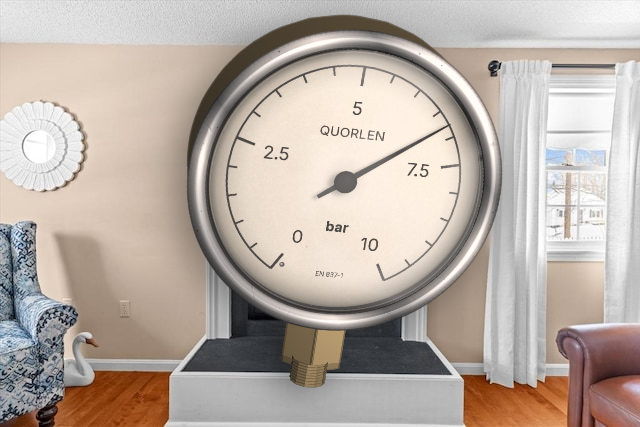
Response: 6.75
